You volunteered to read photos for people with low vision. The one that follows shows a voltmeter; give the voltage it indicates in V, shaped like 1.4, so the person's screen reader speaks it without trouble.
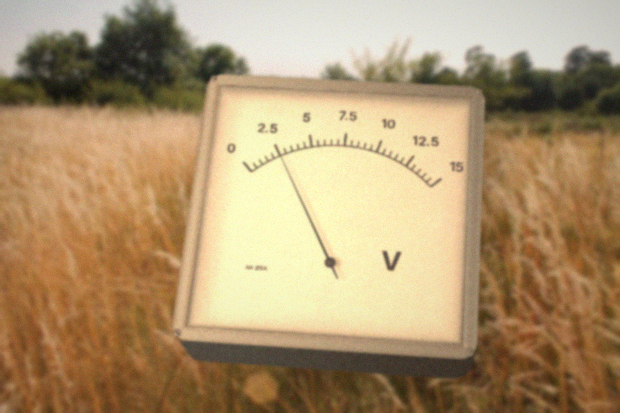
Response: 2.5
